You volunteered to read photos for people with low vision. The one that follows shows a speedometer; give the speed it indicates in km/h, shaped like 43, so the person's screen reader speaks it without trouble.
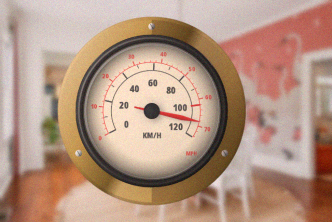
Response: 110
